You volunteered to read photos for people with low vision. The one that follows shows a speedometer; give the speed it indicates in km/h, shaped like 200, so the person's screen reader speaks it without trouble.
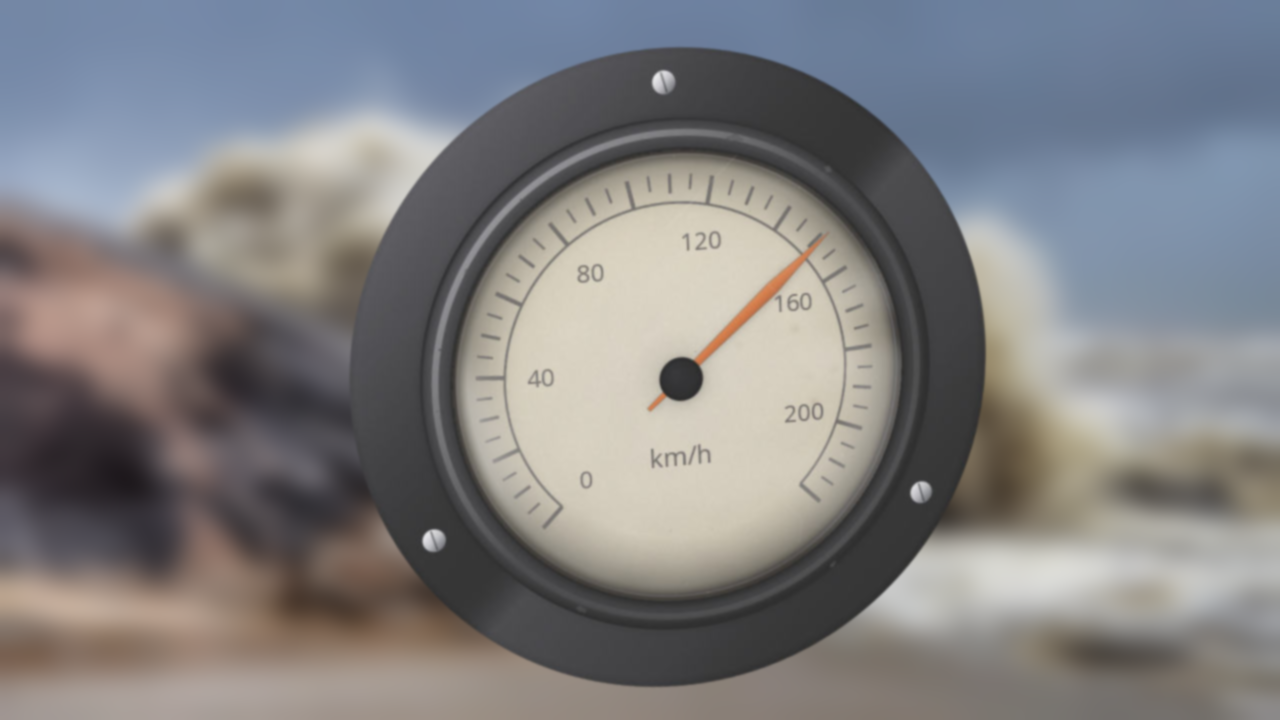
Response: 150
